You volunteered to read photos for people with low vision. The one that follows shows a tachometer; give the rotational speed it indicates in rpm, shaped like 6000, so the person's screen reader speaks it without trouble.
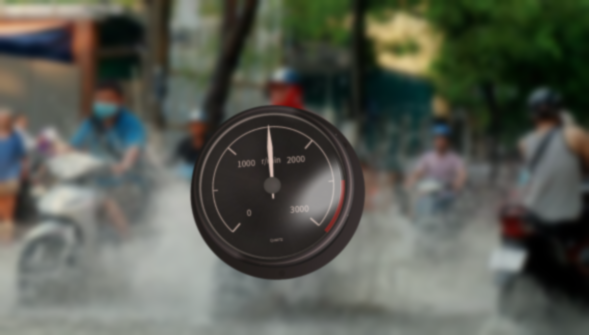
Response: 1500
